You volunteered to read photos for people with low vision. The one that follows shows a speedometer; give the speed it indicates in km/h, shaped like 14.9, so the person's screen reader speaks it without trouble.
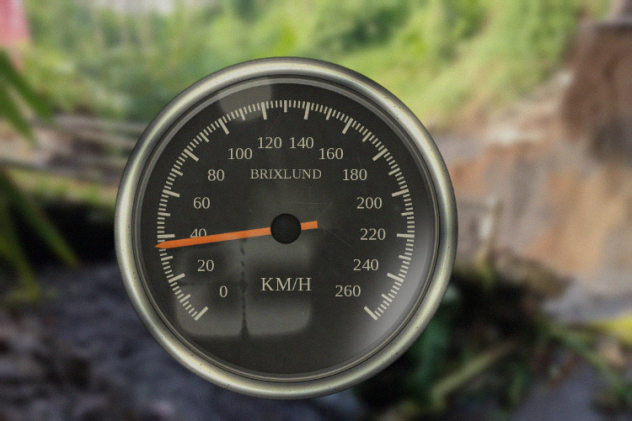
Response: 36
